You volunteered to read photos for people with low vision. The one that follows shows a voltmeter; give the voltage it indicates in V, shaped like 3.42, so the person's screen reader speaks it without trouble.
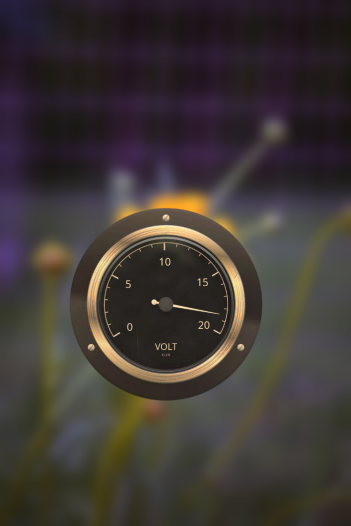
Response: 18.5
